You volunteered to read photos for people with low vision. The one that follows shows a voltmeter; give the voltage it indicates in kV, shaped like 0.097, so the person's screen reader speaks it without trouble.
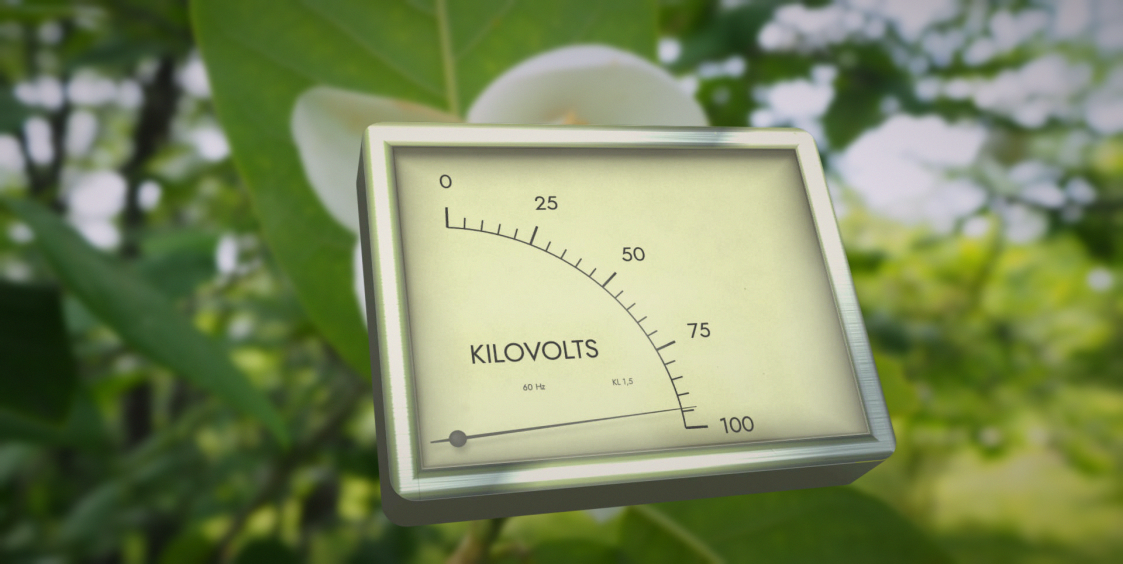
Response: 95
